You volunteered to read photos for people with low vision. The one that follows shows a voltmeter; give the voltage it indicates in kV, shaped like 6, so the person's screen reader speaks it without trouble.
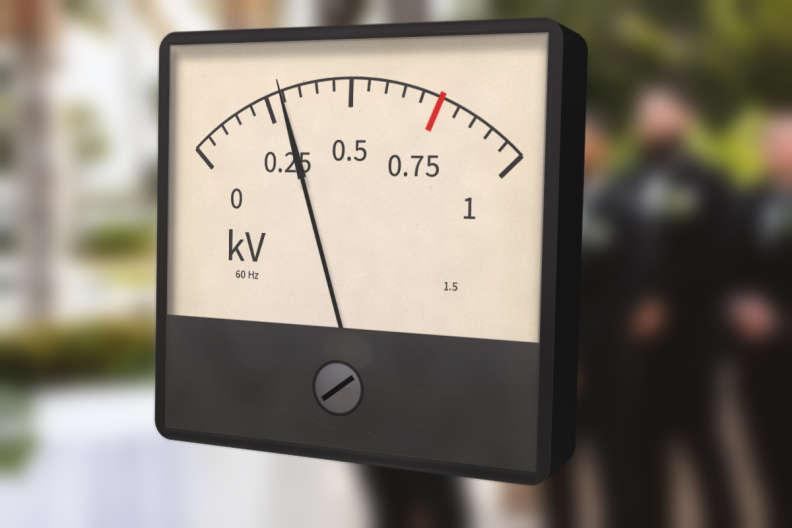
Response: 0.3
